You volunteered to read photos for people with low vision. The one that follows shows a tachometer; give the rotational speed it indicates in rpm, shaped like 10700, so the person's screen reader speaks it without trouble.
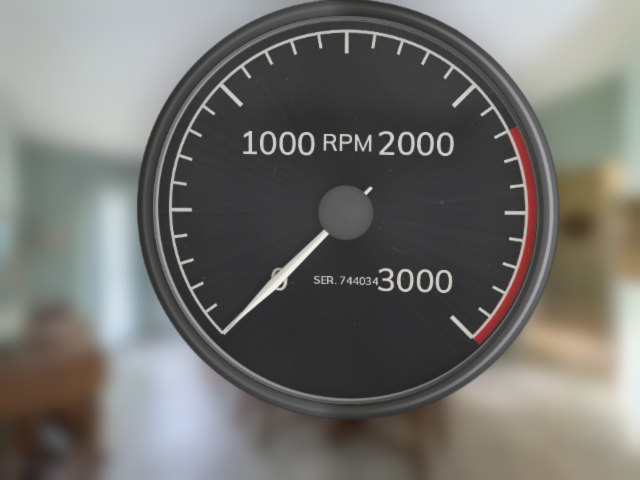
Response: 0
